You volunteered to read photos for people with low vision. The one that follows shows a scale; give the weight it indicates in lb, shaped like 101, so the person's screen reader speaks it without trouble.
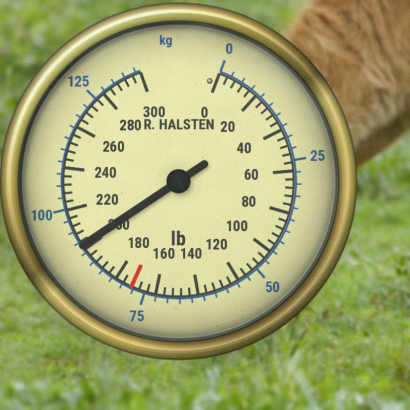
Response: 202
